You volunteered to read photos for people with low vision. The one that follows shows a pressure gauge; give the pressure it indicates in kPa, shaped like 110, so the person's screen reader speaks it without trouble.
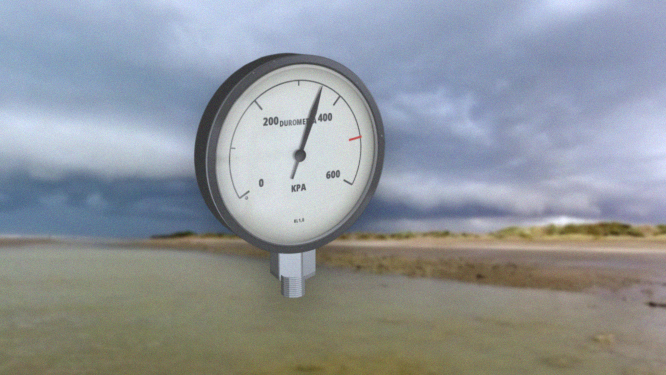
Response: 350
